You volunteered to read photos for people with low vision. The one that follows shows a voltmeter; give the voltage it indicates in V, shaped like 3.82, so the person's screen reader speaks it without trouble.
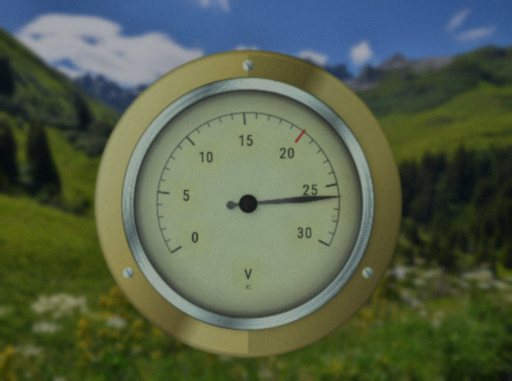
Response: 26
